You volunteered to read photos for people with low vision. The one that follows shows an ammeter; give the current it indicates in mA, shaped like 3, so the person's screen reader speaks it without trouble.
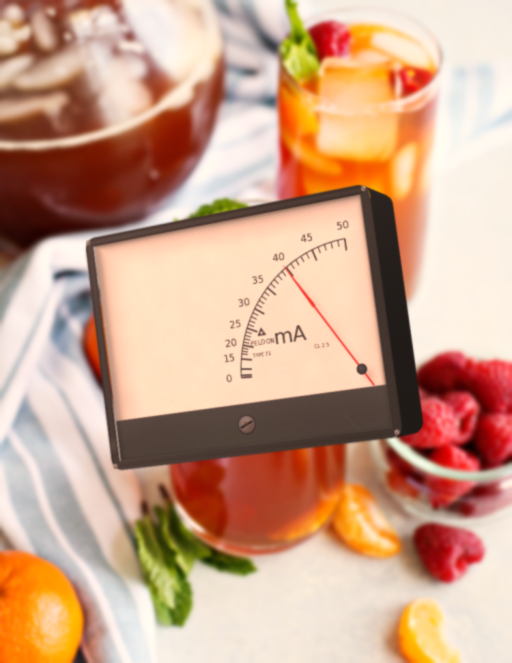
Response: 40
